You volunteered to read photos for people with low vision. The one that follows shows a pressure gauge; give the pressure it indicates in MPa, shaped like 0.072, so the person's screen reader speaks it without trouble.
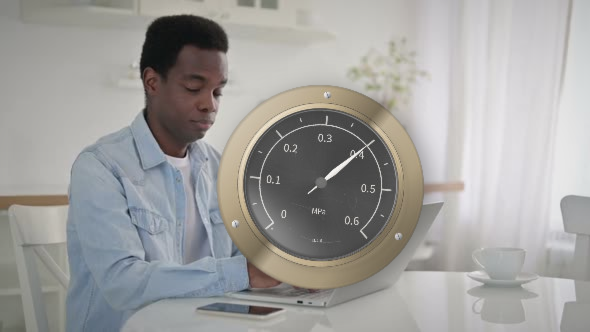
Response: 0.4
